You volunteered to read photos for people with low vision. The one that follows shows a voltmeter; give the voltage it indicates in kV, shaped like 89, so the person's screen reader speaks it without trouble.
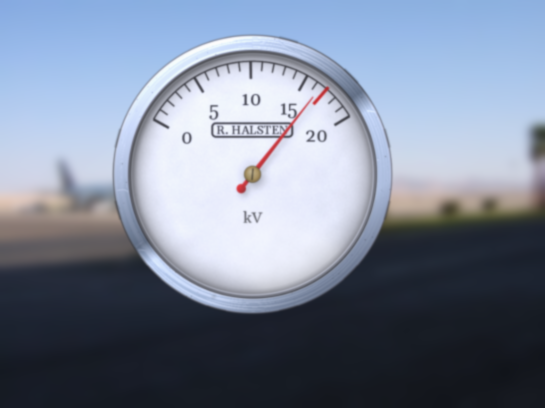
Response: 16.5
